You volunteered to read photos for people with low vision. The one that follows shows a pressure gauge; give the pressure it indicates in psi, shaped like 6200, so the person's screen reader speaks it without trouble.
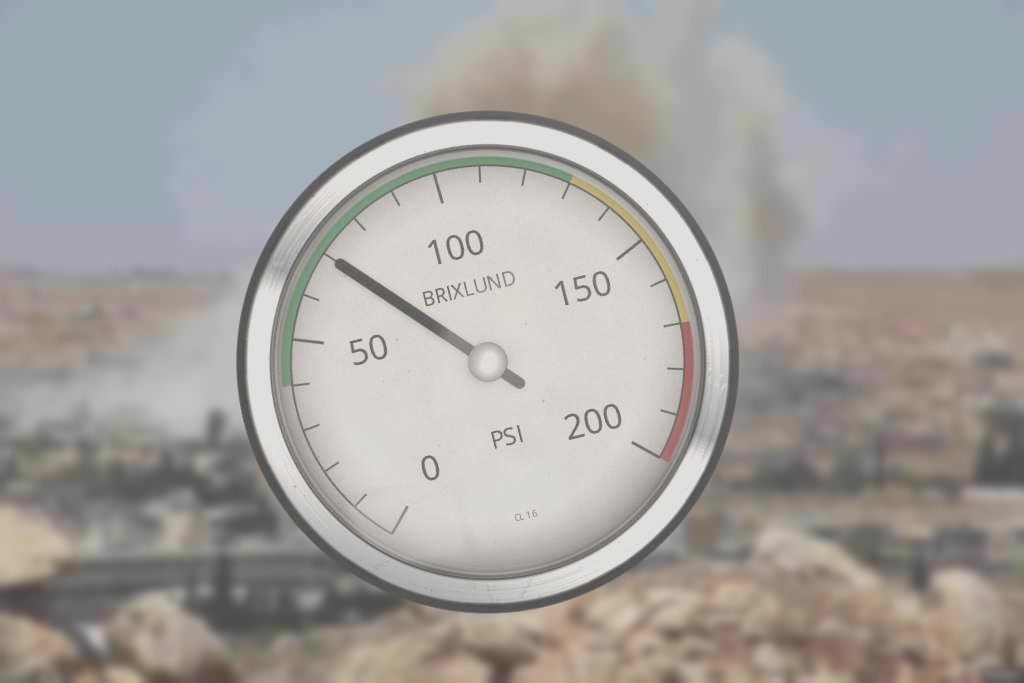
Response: 70
